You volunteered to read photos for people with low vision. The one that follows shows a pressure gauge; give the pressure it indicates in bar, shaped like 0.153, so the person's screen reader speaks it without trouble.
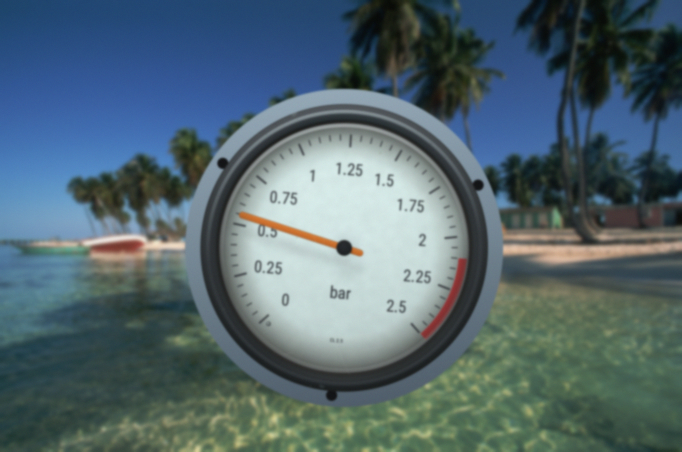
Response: 0.55
